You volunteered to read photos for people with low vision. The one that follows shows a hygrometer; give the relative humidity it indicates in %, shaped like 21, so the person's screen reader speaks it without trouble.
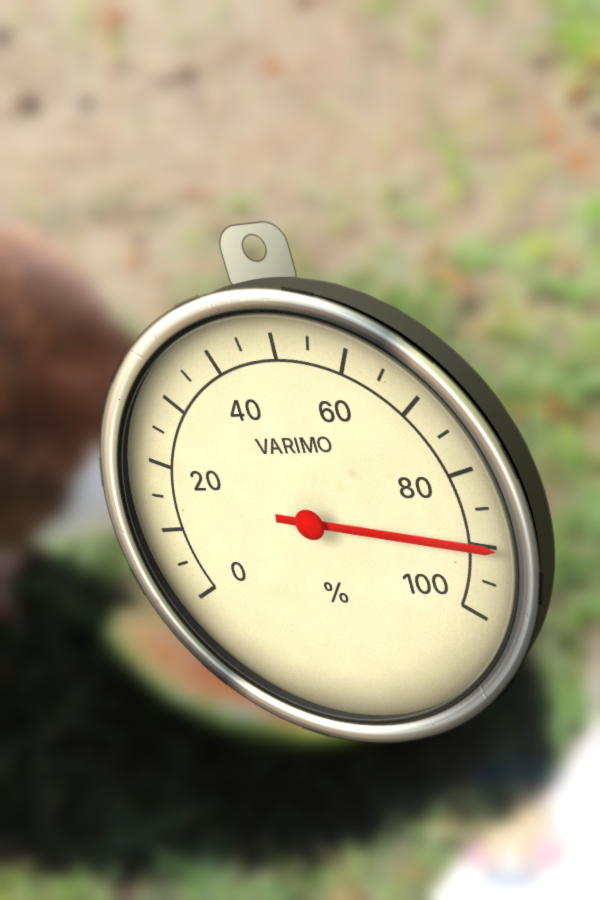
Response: 90
